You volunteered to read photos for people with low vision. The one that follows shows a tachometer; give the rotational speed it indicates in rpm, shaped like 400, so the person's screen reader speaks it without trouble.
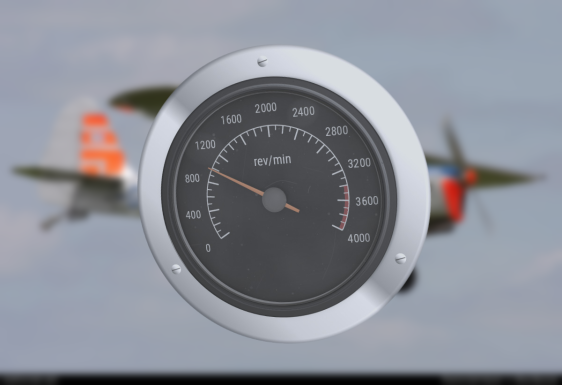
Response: 1000
